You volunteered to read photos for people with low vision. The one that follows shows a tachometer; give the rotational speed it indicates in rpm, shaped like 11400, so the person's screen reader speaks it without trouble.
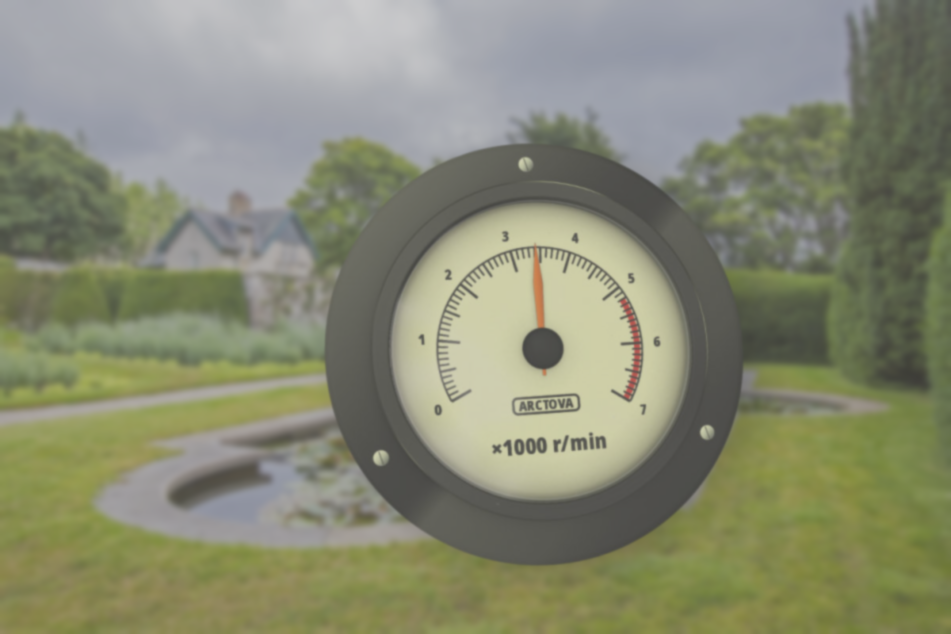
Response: 3400
